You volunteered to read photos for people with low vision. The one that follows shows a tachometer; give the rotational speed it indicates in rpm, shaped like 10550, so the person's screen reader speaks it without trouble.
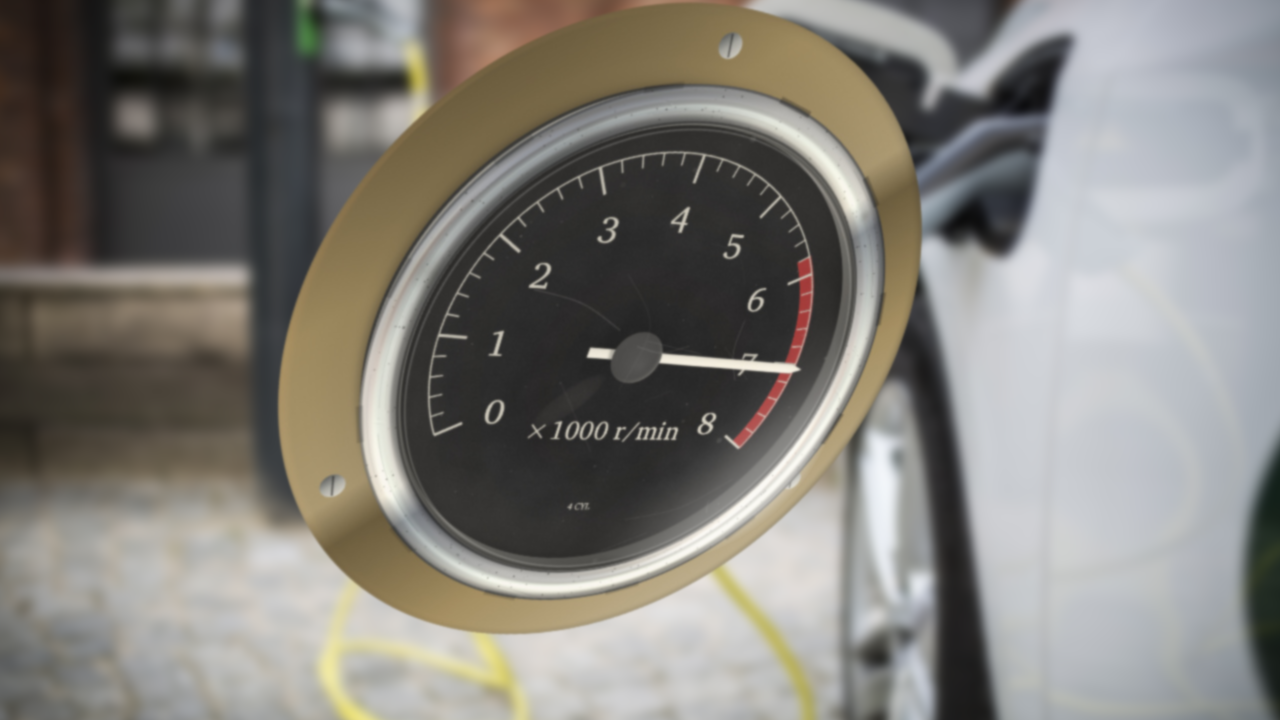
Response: 7000
